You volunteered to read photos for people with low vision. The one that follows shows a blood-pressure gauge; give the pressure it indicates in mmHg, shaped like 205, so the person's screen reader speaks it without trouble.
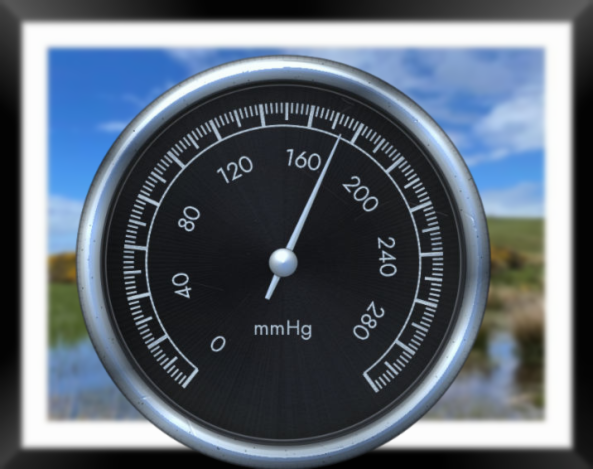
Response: 174
